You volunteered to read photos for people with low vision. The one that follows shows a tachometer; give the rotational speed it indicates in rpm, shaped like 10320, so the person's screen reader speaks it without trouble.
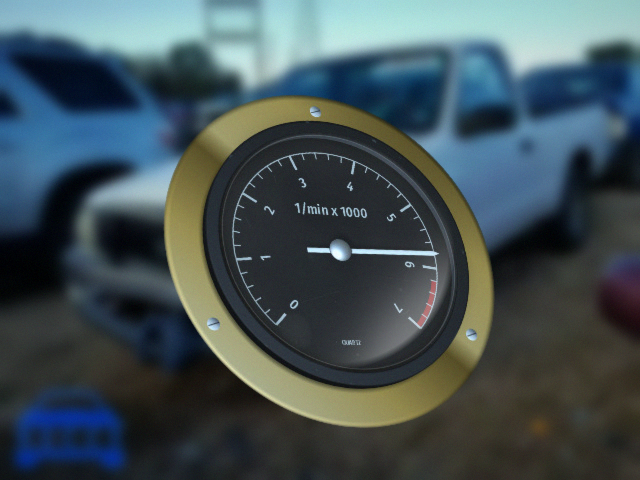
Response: 5800
